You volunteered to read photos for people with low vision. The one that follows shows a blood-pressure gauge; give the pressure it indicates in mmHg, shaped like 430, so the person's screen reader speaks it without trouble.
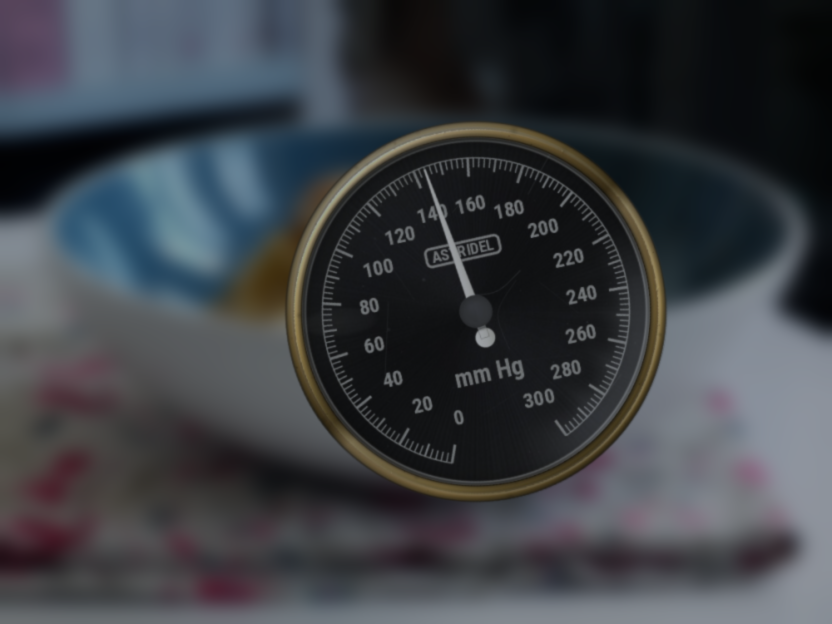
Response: 144
